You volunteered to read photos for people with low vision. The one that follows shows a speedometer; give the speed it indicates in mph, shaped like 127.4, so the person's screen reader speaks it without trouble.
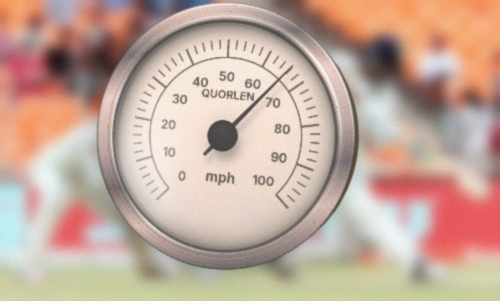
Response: 66
